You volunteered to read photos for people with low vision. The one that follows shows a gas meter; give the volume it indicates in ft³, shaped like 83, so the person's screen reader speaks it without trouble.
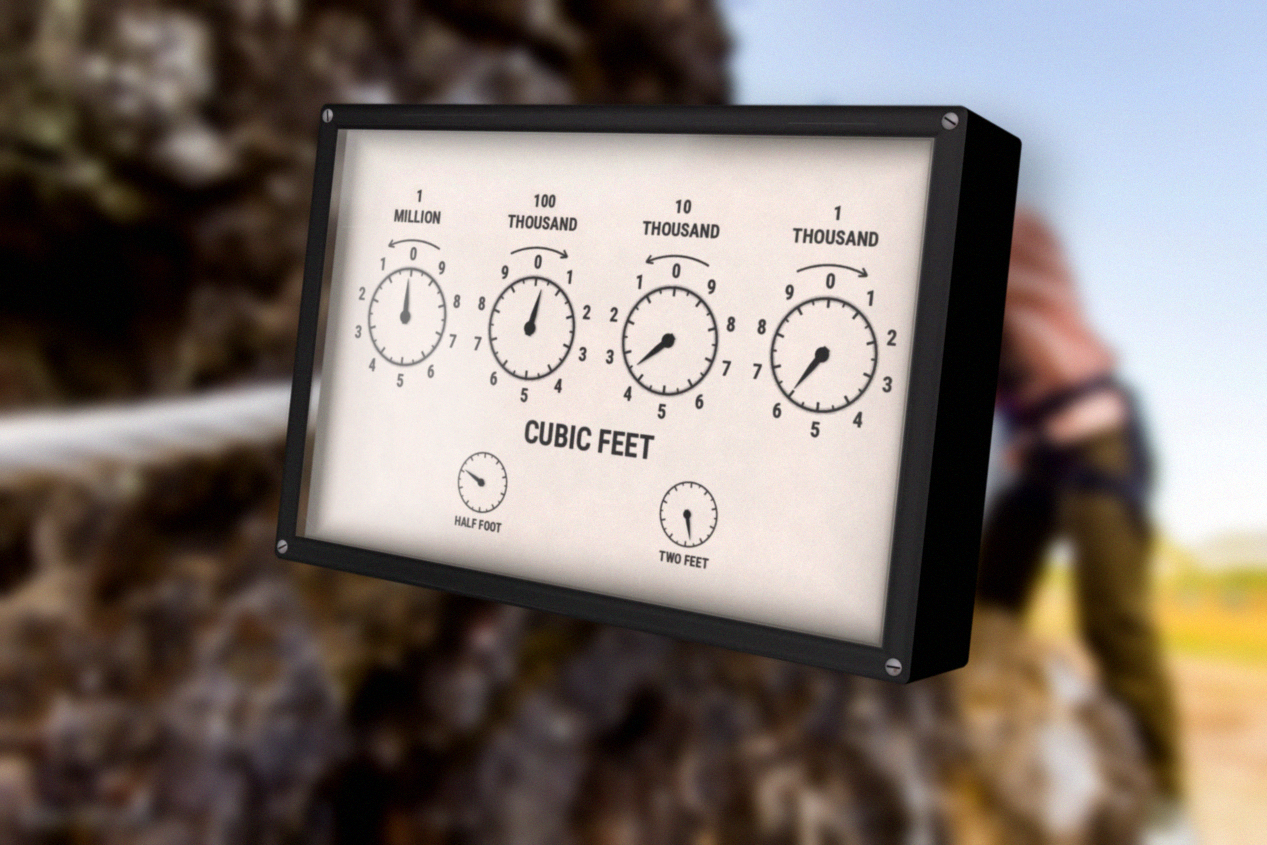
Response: 3600
